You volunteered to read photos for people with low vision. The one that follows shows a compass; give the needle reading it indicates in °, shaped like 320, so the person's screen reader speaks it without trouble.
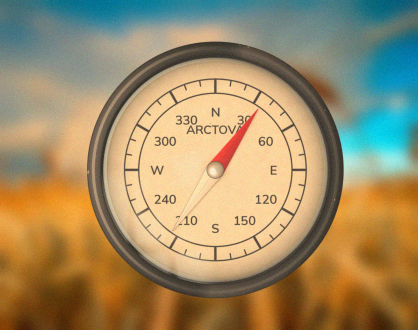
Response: 35
